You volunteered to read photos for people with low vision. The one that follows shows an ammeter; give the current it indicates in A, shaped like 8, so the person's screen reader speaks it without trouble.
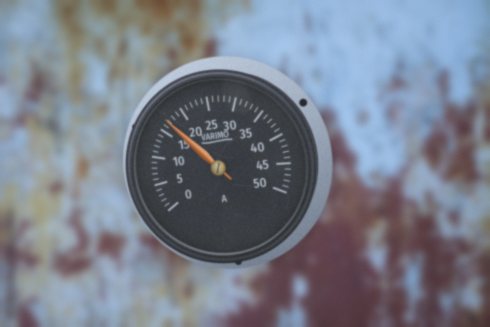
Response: 17
